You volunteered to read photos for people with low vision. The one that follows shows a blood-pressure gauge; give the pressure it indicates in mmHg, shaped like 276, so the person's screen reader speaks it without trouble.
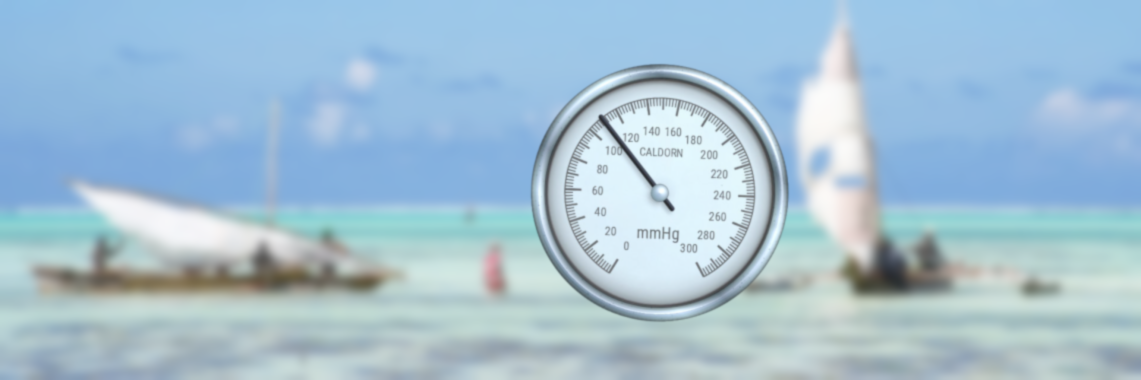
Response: 110
